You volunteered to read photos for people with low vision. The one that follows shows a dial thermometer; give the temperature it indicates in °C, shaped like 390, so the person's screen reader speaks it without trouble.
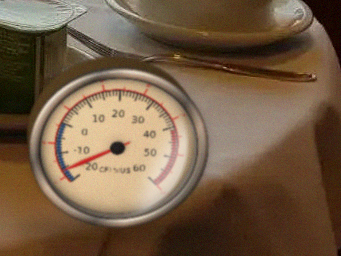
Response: -15
